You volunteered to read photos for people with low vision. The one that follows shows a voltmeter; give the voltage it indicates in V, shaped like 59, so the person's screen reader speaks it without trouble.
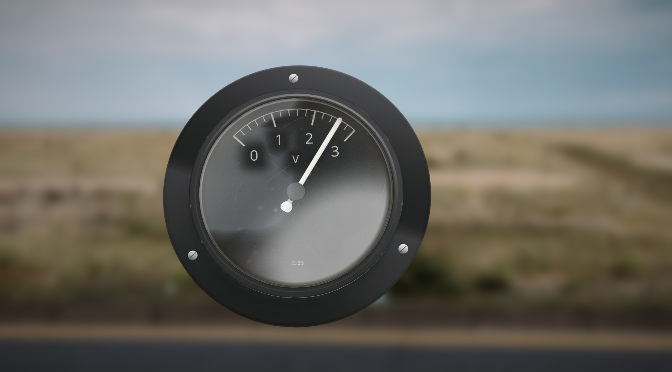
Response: 2.6
